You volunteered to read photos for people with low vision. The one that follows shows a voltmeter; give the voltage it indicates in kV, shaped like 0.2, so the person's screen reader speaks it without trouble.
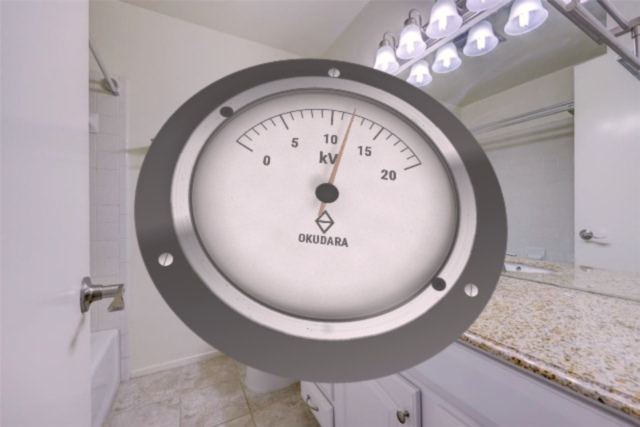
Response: 12
